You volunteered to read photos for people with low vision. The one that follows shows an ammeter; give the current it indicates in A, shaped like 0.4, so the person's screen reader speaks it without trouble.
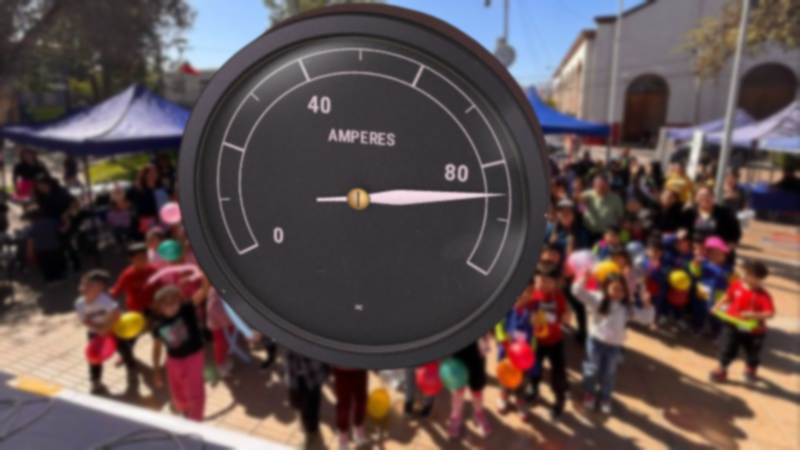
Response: 85
